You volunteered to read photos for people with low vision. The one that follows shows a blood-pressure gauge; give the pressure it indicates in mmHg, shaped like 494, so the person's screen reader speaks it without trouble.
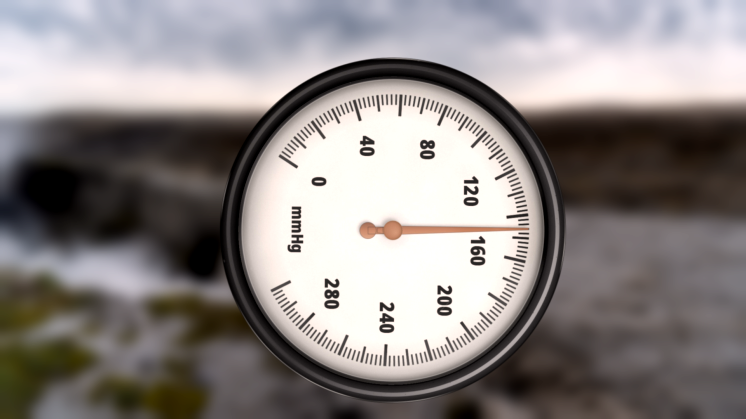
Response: 146
